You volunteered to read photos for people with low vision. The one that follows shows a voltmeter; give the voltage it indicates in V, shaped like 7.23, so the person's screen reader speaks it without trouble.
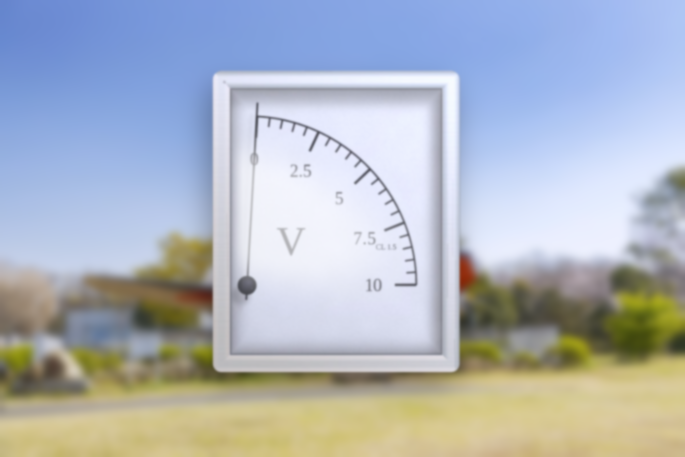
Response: 0
